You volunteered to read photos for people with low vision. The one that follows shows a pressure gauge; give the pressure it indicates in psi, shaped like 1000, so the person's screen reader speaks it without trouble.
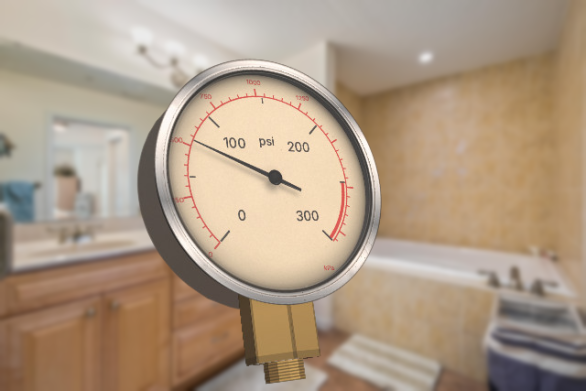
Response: 75
